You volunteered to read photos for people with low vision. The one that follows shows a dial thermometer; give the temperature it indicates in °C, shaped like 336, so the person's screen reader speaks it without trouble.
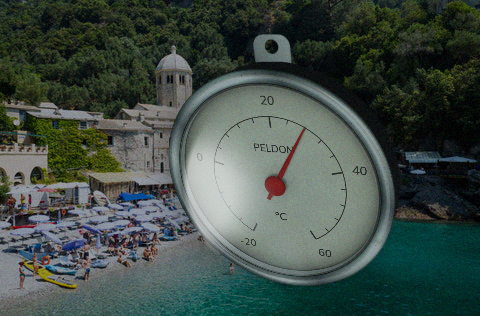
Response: 28
